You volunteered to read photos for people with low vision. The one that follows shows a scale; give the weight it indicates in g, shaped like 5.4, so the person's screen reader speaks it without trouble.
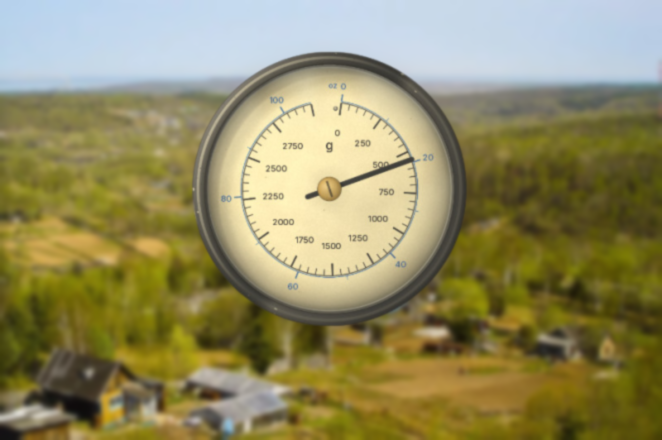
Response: 550
